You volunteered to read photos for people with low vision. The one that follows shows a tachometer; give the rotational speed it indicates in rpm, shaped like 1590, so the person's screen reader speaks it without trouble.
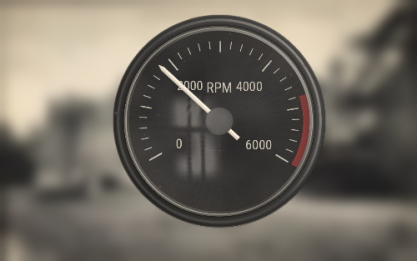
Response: 1800
